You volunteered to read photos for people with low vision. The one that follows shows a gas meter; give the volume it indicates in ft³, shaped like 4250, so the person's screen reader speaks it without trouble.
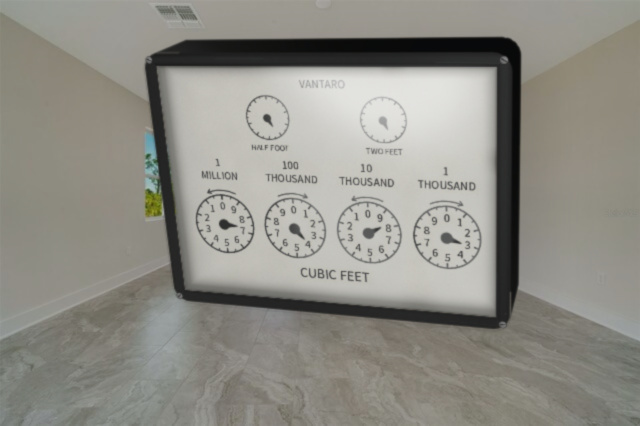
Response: 738300
